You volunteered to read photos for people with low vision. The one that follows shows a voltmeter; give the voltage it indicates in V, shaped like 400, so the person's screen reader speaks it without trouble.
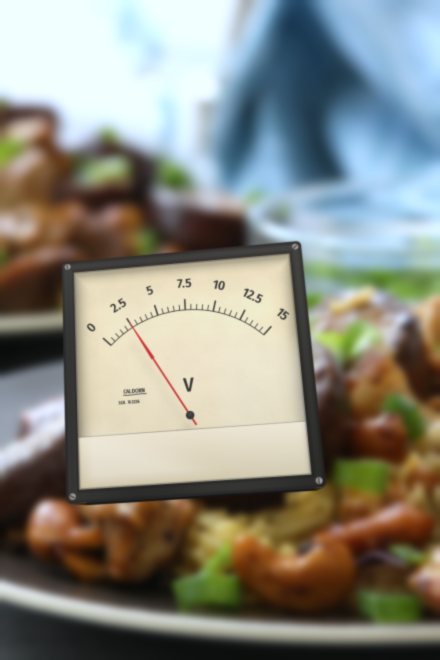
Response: 2.5
